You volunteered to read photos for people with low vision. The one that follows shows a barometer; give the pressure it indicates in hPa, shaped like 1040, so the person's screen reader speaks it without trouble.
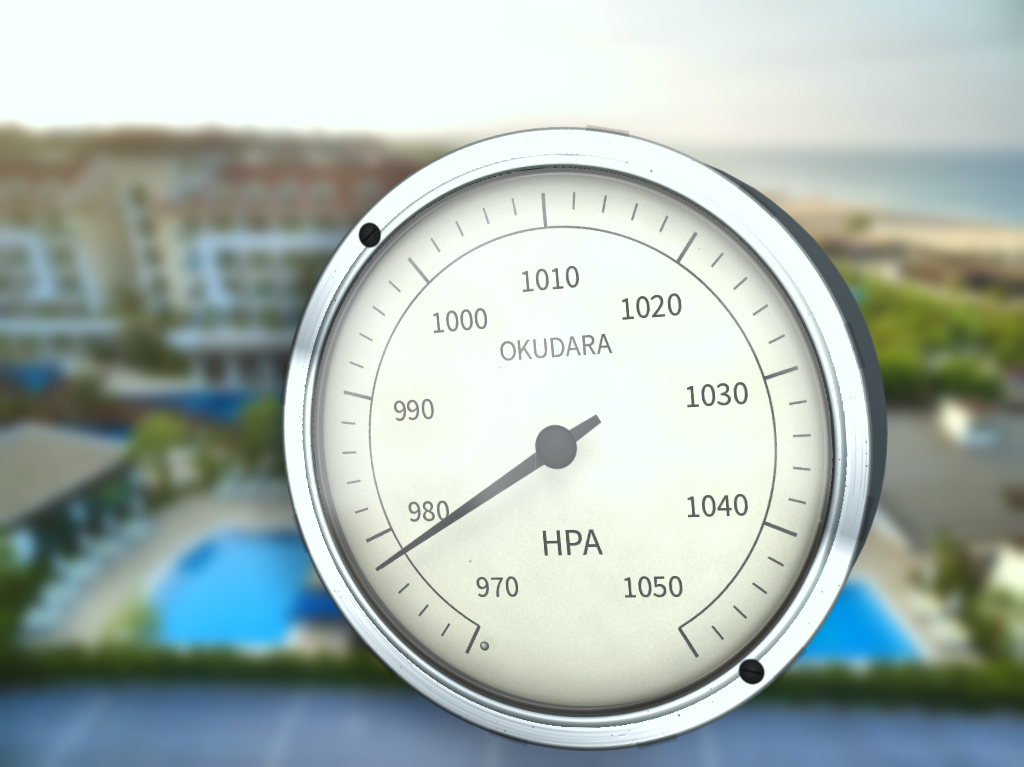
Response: 978
